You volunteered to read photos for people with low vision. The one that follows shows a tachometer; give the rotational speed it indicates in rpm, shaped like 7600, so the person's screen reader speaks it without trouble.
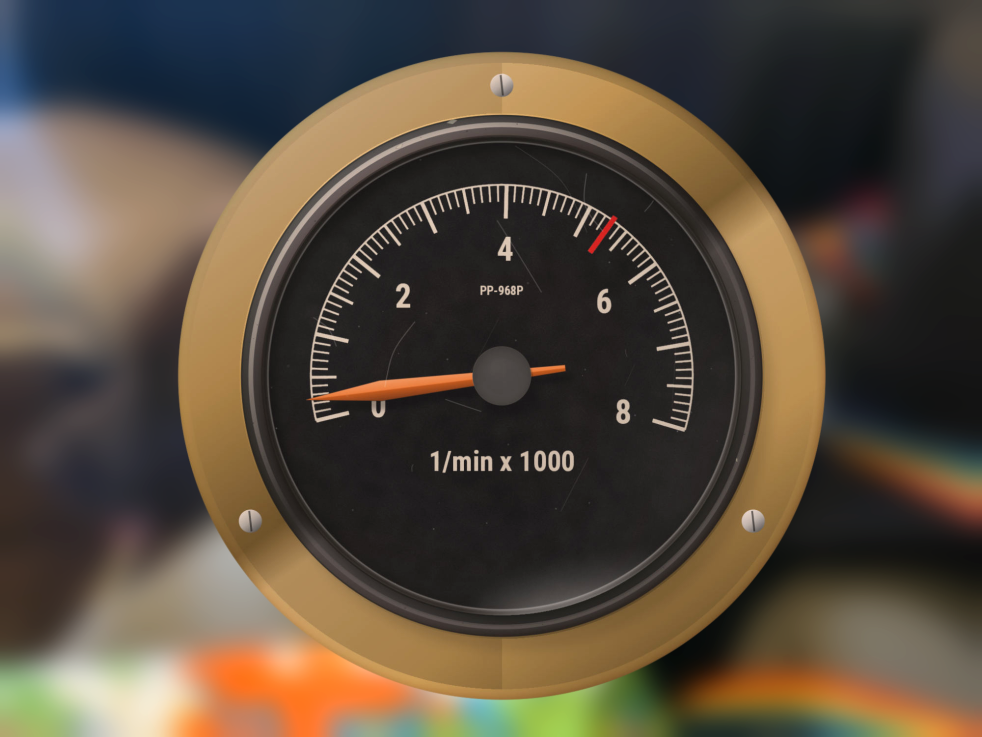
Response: 250
